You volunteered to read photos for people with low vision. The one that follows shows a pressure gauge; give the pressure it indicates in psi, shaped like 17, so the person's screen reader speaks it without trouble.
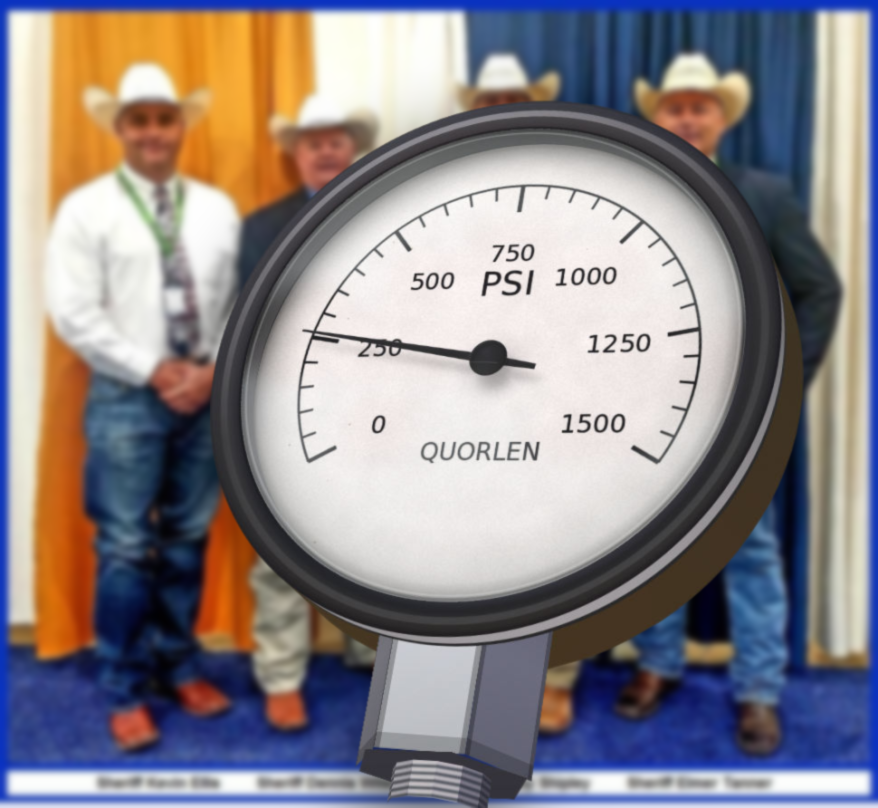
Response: 250
